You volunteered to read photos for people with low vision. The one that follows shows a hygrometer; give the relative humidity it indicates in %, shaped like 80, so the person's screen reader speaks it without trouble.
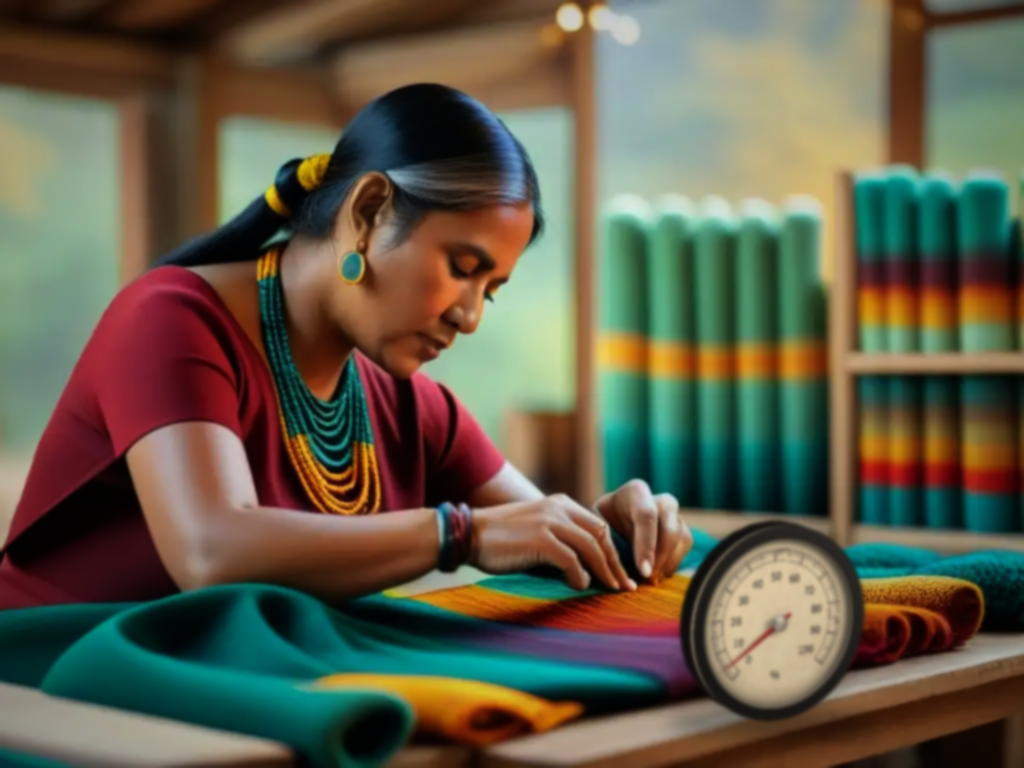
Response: 5
